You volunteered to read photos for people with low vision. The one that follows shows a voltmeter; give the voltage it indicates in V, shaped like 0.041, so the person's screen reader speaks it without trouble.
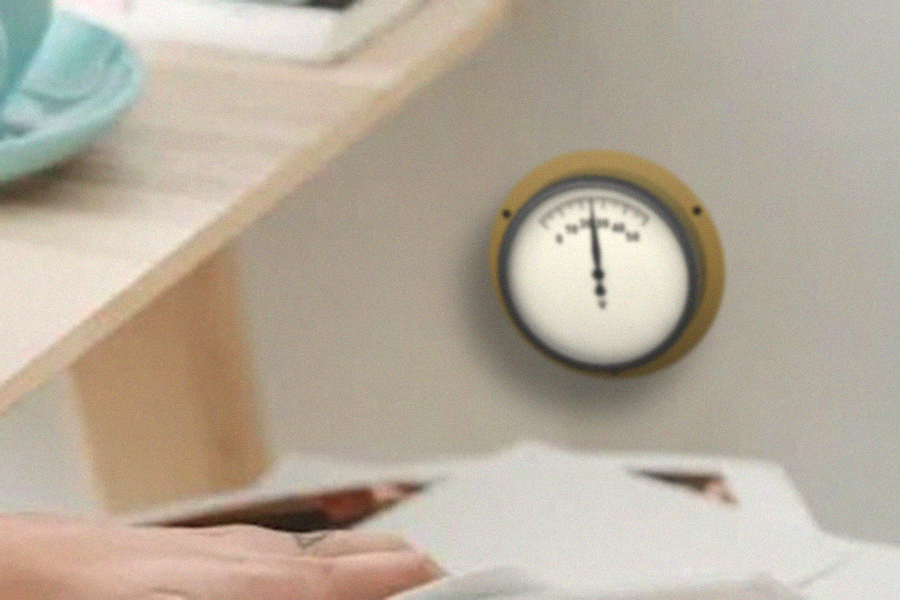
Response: 25
